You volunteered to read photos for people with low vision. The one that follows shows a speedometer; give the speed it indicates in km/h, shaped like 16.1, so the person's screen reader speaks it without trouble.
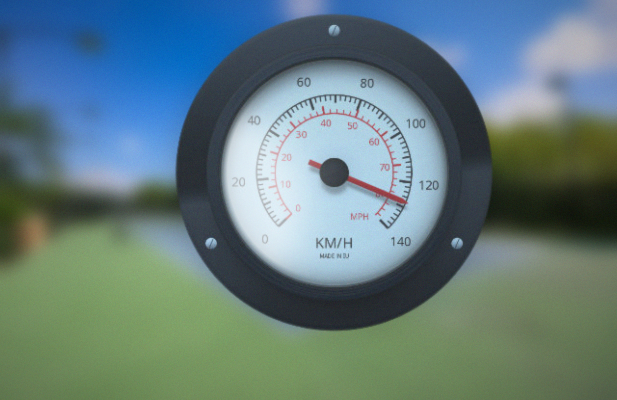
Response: 128
